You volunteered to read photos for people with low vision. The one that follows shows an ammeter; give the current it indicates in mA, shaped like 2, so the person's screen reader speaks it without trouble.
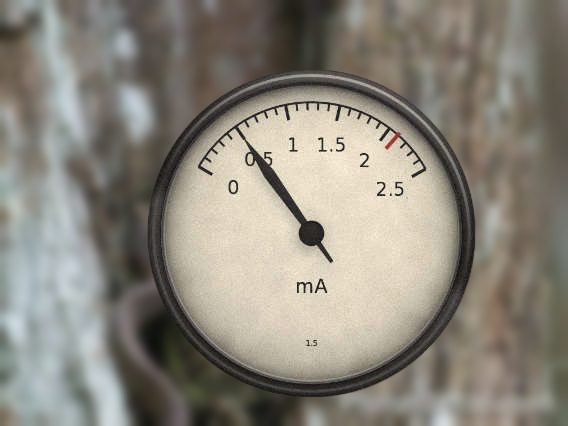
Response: 0.5
